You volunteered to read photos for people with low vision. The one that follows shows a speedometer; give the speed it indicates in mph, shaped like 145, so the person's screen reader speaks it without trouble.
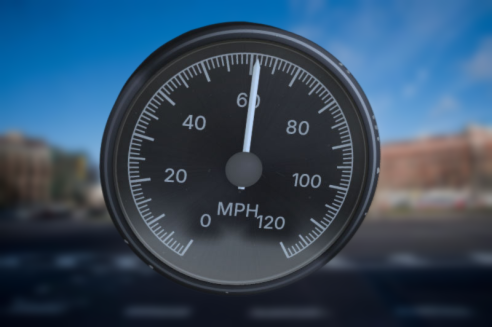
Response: 61
